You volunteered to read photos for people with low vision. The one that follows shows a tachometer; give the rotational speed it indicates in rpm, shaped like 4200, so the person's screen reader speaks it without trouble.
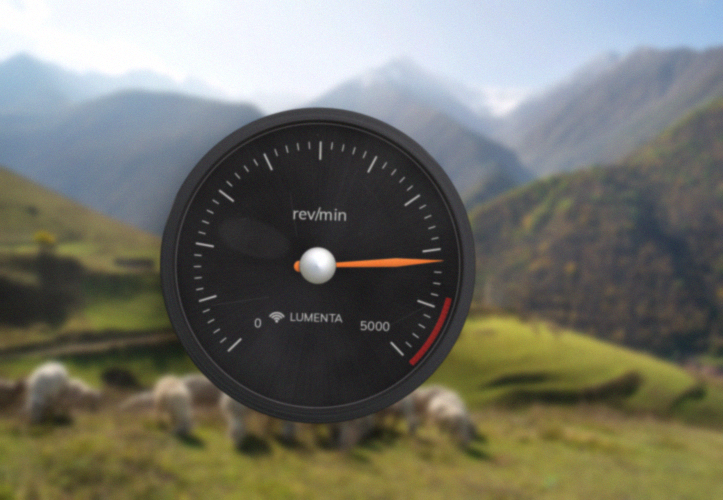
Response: 4100
